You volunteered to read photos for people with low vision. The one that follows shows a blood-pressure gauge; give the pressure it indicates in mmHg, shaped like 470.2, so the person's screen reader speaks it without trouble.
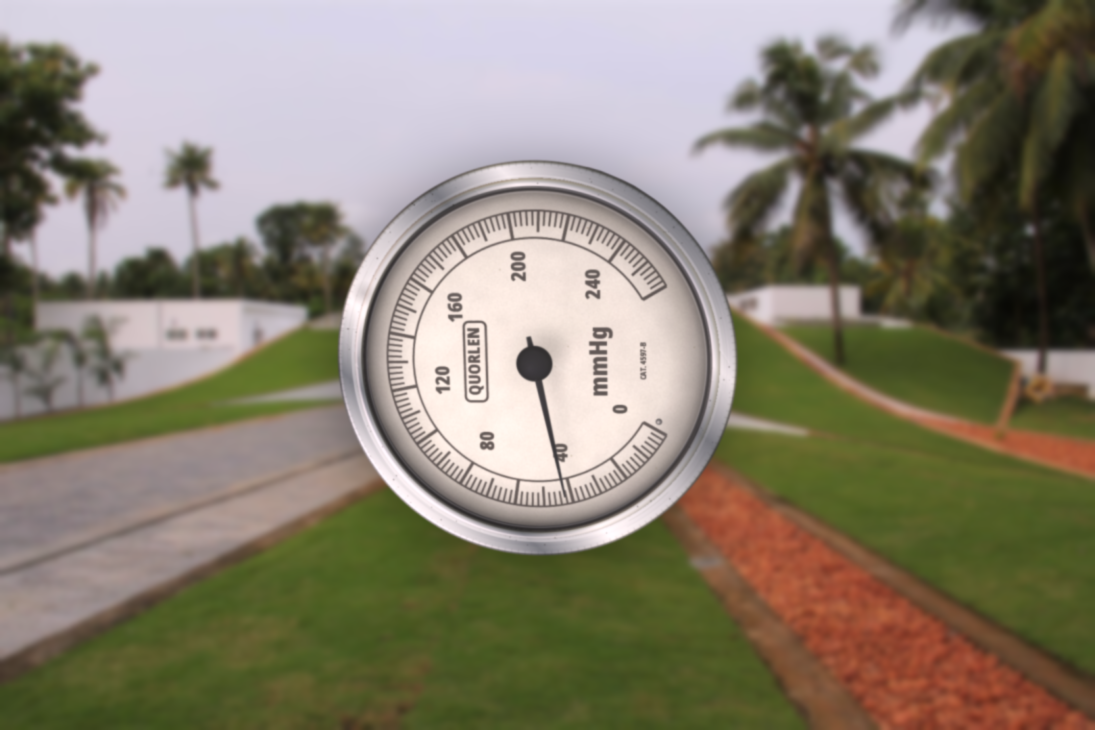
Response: 42
